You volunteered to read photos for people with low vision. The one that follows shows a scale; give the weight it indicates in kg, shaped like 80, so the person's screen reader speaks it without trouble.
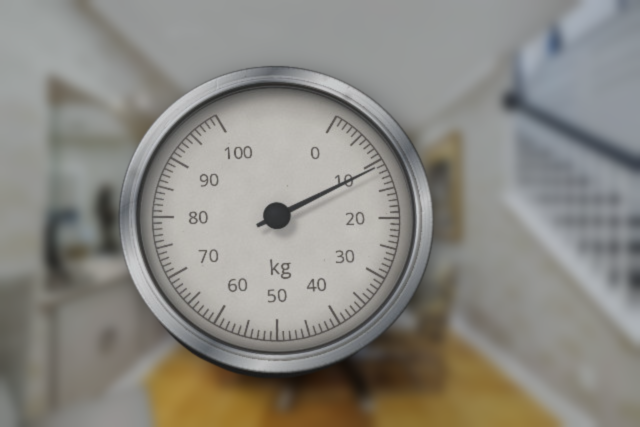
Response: 11
